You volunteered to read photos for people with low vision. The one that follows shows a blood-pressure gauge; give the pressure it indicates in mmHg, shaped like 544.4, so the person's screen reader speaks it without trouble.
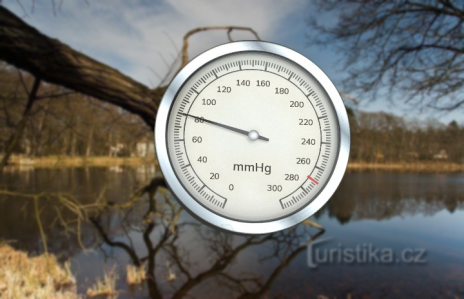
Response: 80
